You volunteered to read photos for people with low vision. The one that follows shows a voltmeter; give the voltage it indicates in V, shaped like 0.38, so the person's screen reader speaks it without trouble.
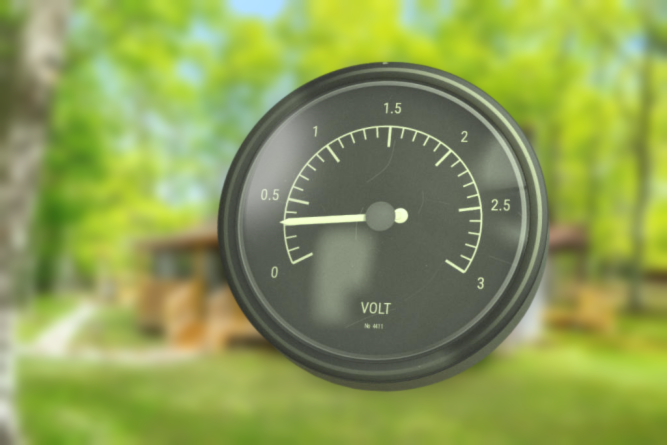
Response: 0.3
